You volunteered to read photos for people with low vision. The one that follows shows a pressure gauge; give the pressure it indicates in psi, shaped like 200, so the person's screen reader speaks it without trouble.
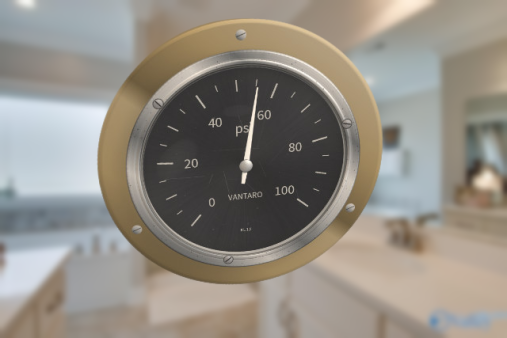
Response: 55
